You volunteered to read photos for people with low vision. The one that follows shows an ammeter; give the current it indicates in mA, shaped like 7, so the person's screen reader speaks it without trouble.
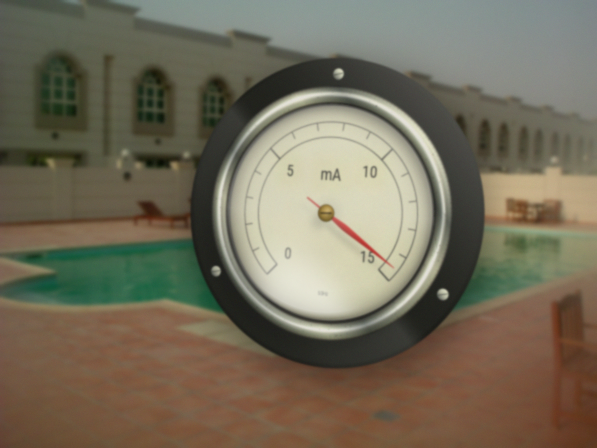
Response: 14.5
